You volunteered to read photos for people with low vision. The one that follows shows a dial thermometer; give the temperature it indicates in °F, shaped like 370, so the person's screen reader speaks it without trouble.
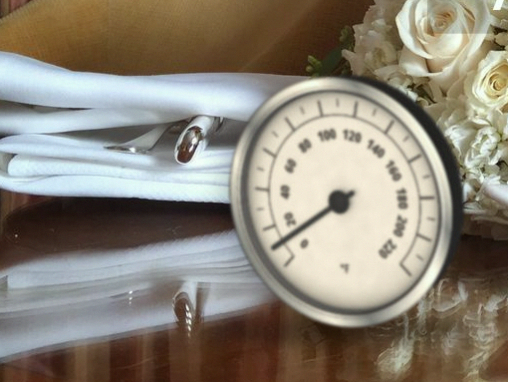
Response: 10
